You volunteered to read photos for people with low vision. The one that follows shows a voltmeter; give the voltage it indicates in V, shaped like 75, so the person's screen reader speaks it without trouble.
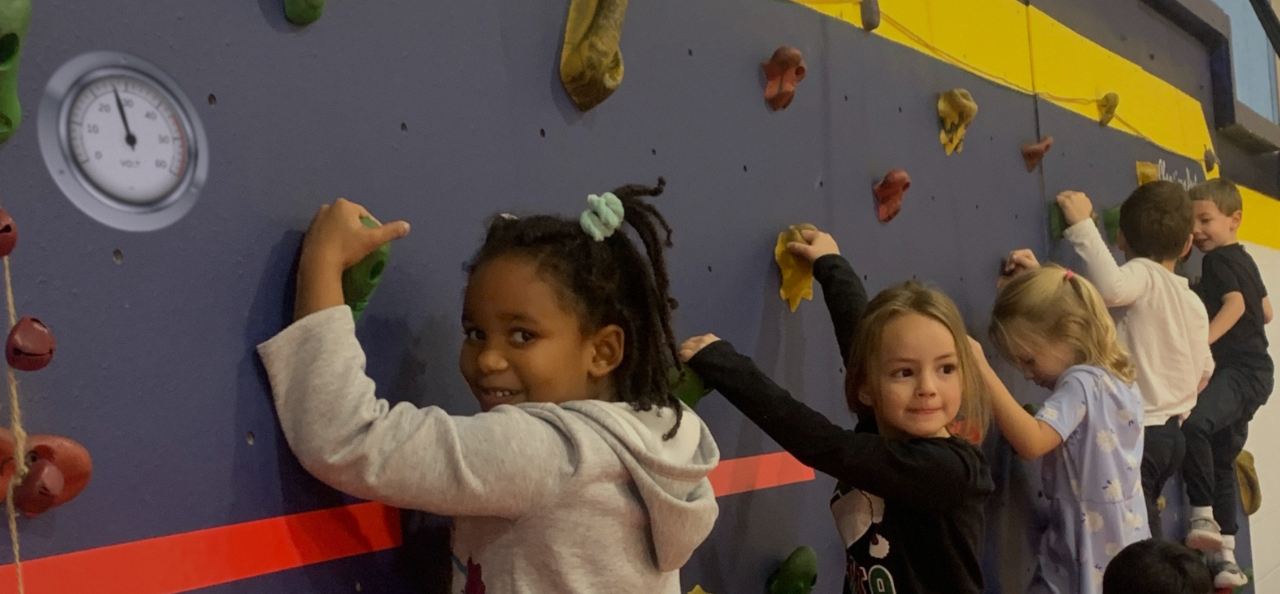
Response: 26
